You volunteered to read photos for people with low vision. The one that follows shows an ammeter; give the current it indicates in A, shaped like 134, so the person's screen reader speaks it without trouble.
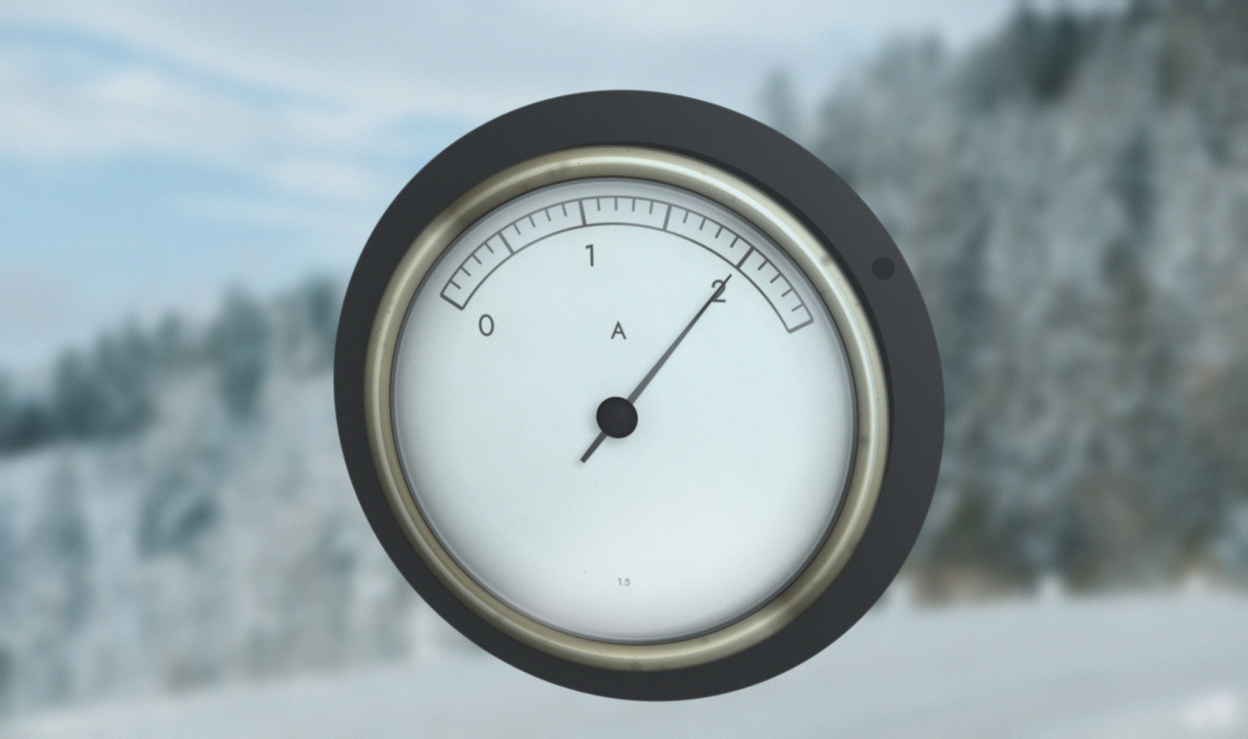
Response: 2
